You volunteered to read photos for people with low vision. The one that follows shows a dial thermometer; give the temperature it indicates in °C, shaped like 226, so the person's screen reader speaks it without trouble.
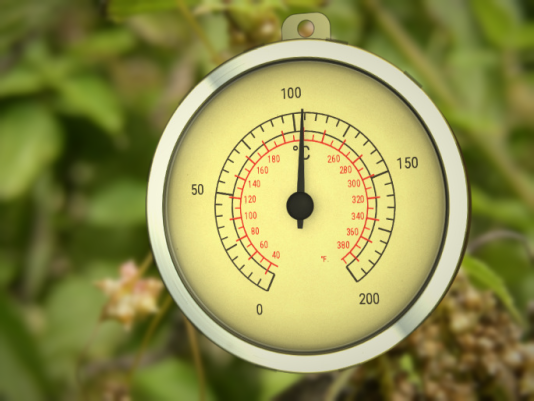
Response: 105
